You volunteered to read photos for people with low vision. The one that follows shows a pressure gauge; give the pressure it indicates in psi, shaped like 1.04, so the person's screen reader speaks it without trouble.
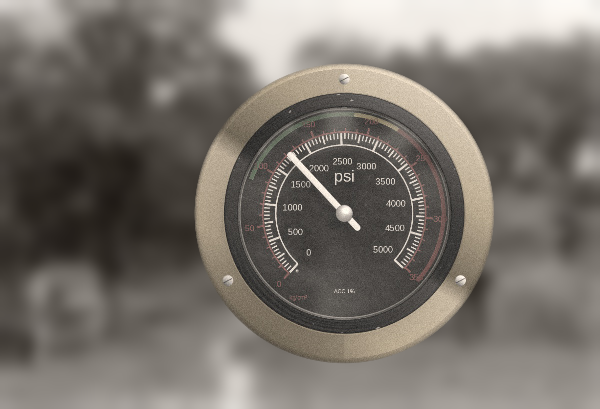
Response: 1750
